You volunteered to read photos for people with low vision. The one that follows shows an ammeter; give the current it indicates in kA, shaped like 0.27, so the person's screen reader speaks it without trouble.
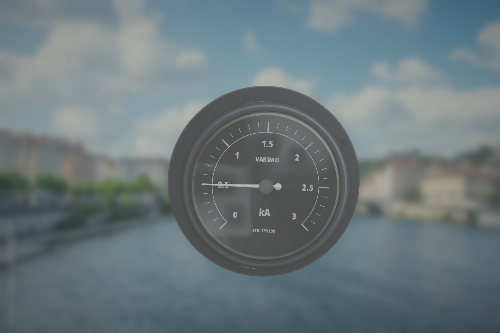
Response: 0.5
